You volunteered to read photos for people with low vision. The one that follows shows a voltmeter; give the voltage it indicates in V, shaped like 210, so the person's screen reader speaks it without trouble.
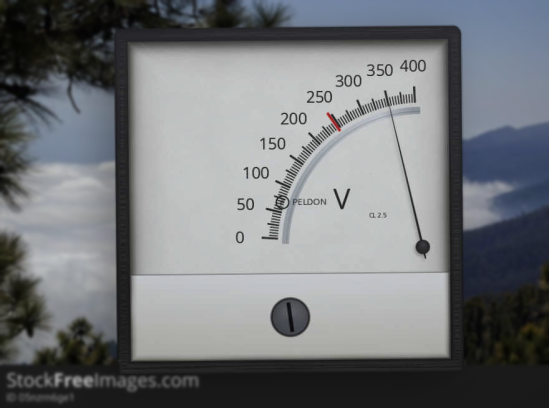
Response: 350
